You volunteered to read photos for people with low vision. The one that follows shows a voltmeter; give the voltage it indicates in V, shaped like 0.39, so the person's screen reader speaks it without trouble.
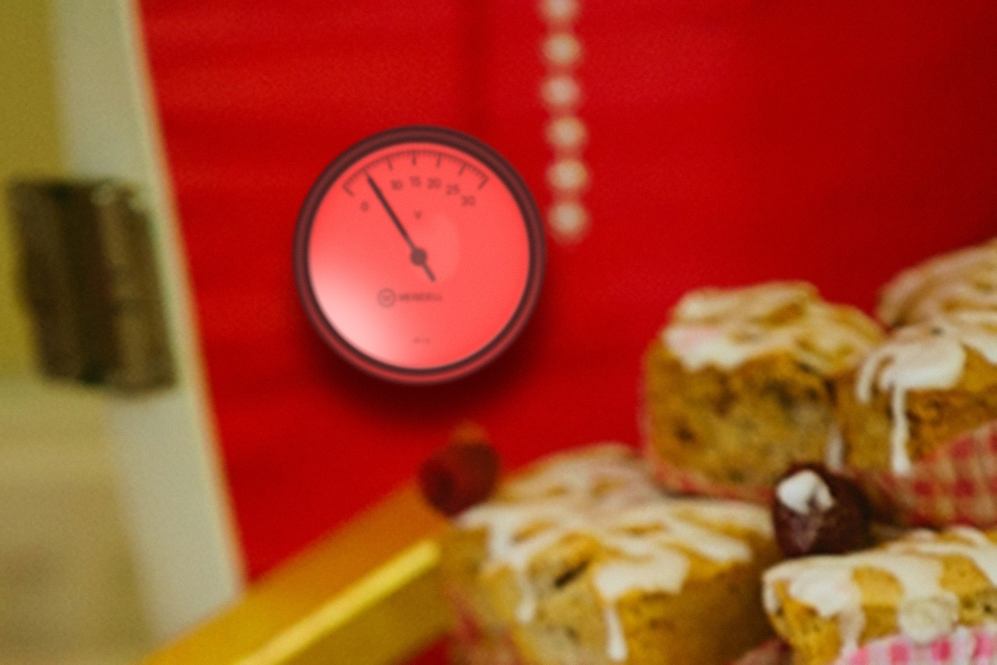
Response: 5
